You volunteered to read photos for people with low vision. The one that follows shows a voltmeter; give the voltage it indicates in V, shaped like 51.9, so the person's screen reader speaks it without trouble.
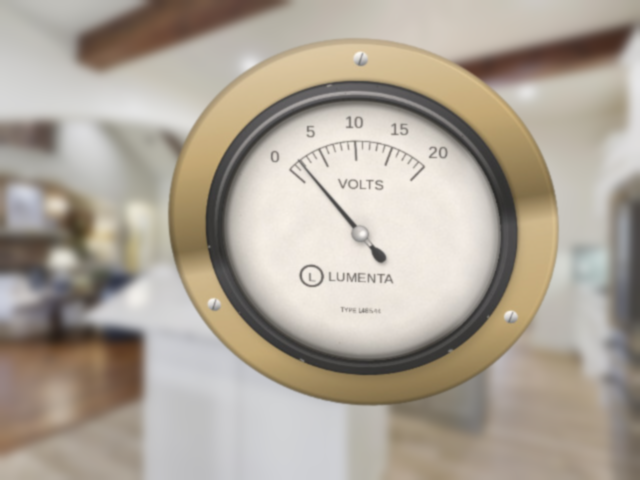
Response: 2
